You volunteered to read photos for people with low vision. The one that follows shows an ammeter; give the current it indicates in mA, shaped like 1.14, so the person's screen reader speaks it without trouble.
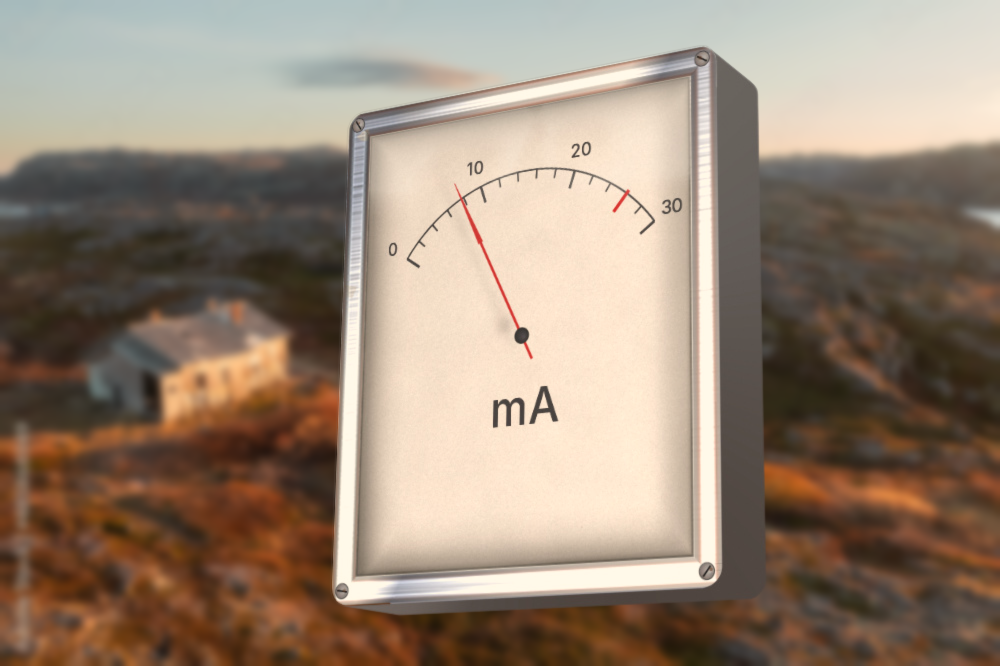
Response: 8
